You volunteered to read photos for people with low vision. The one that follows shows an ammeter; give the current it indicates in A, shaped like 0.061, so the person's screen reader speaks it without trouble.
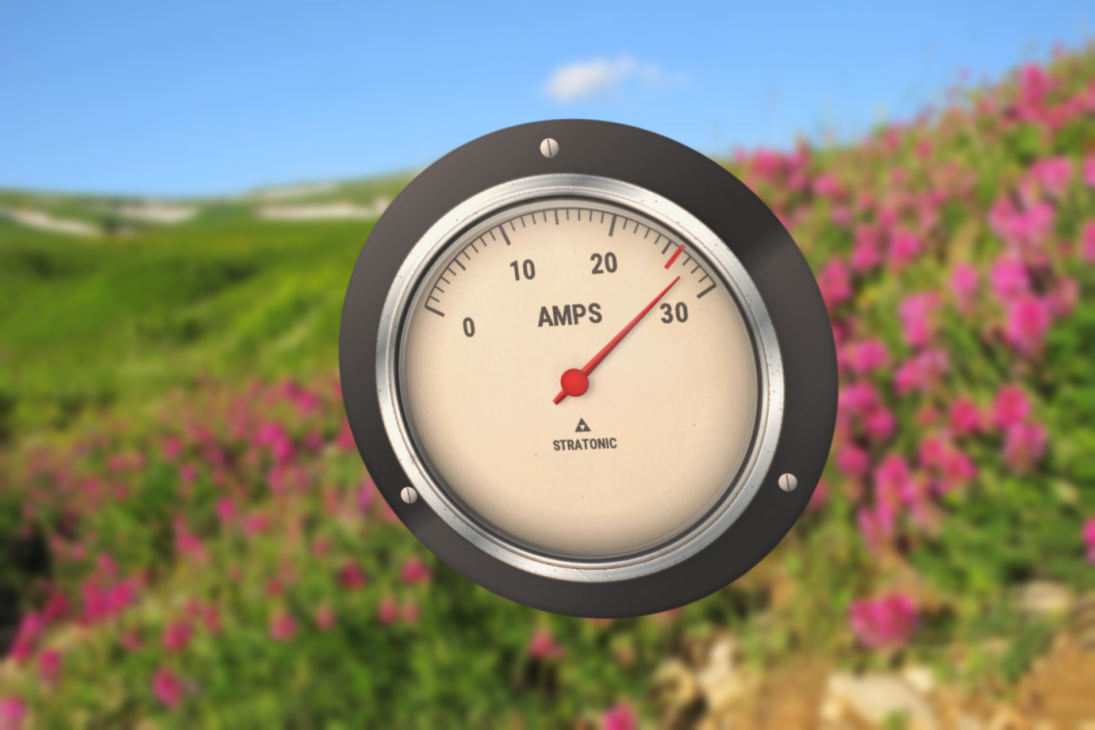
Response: 27.5
